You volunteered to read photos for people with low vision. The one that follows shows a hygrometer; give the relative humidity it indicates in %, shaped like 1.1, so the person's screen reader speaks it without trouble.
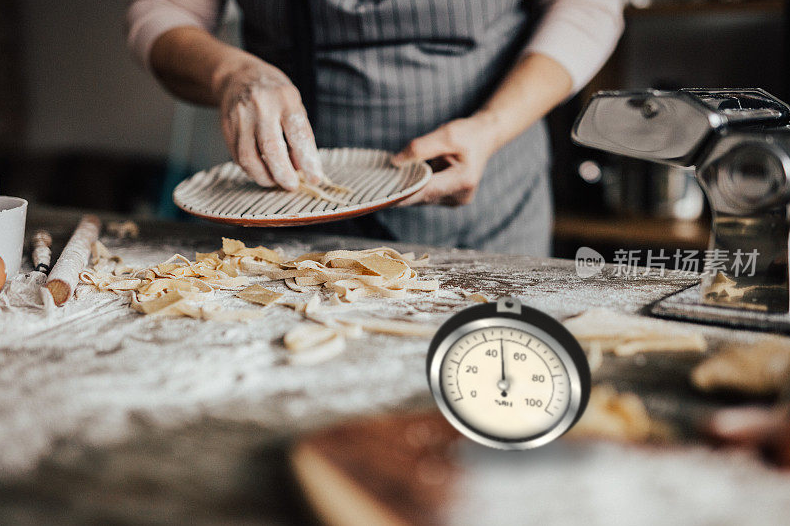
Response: 48
